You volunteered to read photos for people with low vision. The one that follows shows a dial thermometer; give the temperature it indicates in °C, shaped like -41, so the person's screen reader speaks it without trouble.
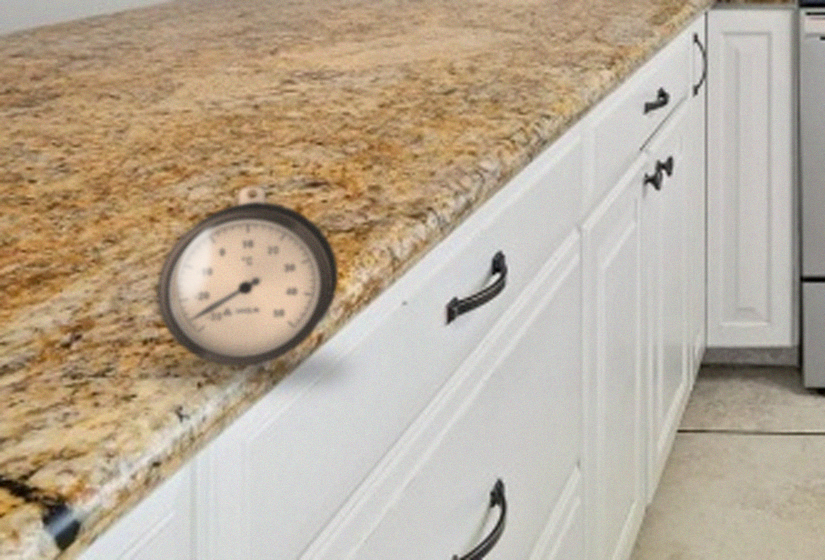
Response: -26
